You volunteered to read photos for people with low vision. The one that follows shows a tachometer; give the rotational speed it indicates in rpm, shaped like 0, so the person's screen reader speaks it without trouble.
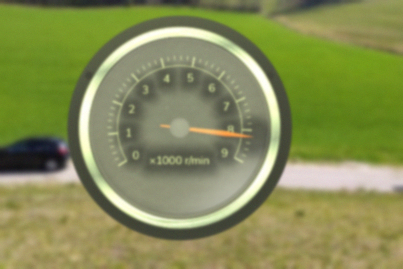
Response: 8200
